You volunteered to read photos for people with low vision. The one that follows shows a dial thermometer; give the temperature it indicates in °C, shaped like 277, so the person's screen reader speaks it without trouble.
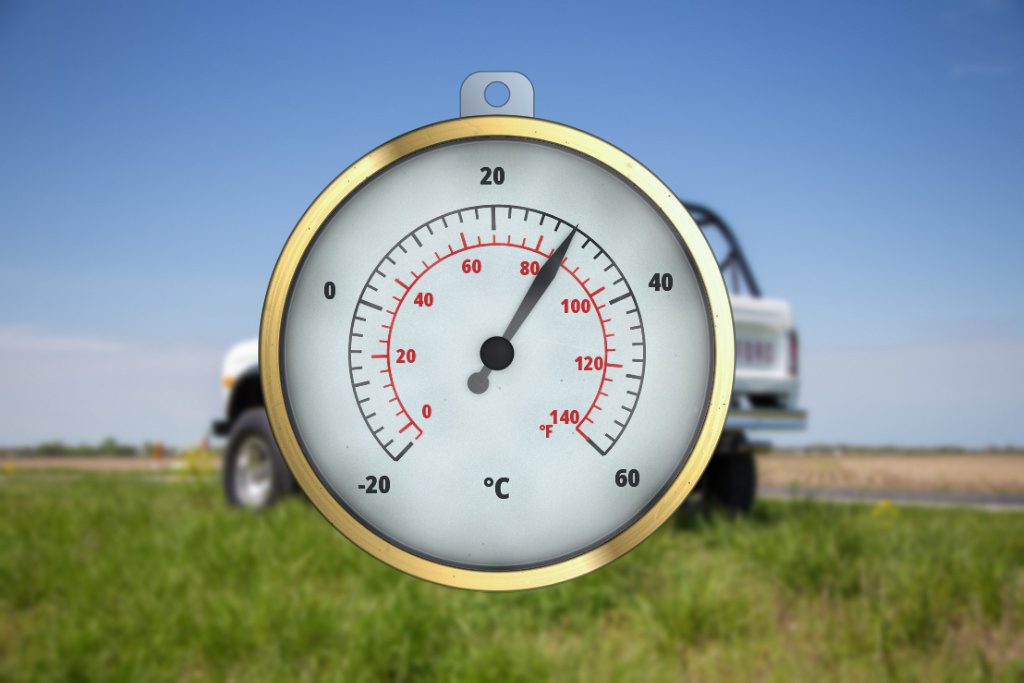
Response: 30
